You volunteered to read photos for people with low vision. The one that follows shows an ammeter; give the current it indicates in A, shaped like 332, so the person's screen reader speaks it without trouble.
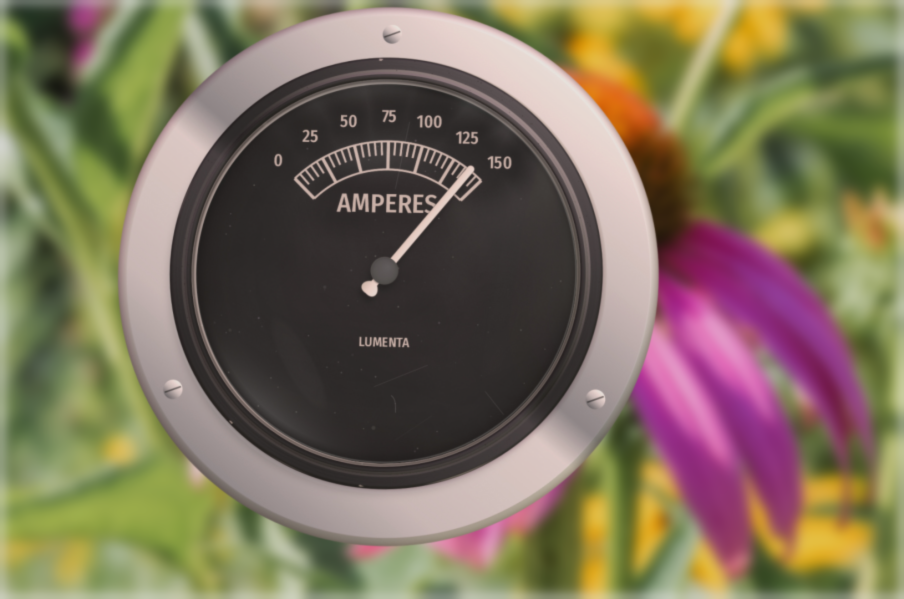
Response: 140
